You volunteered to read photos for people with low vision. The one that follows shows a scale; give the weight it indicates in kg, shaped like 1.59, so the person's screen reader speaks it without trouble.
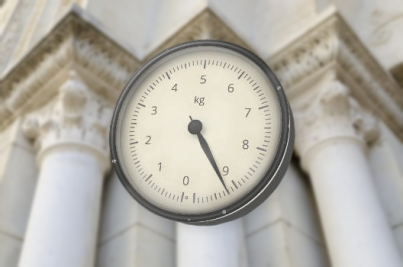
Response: 9.2
